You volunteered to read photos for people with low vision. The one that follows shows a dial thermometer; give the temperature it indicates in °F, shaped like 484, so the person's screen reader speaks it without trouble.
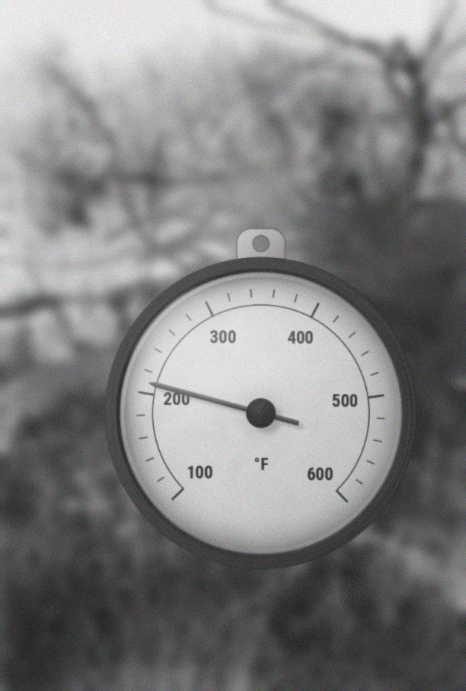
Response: 210
